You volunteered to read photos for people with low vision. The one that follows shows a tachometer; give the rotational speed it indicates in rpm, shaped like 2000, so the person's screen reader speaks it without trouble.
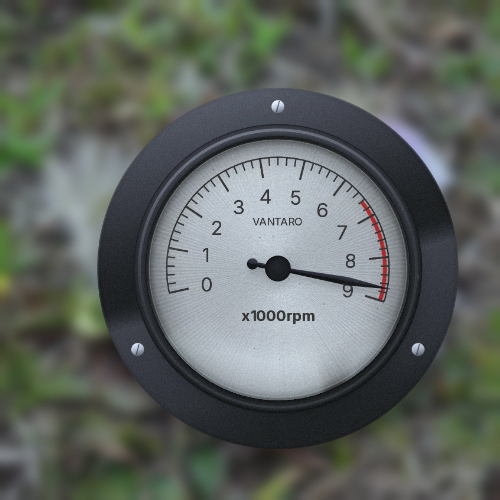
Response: 8700
